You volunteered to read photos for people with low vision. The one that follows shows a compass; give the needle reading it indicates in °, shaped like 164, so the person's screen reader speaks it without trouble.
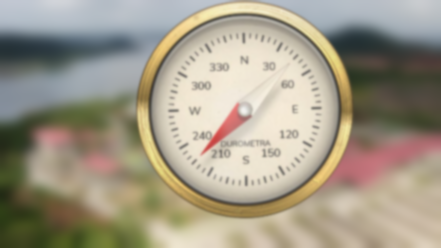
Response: 225
